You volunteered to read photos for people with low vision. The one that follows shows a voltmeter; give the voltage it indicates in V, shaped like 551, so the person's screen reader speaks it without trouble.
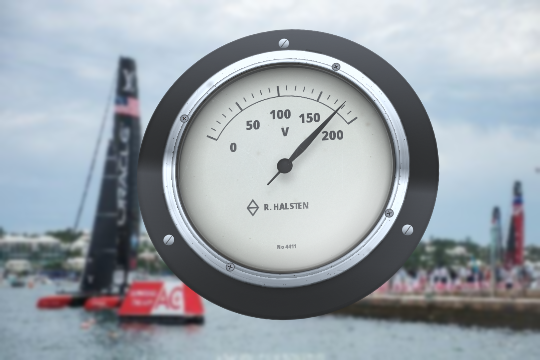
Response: 180
